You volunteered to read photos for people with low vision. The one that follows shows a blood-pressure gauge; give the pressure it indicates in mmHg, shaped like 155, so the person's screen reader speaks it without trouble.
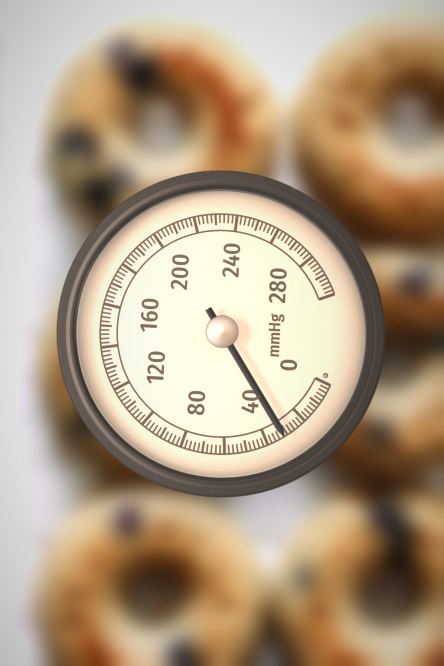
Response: 32
